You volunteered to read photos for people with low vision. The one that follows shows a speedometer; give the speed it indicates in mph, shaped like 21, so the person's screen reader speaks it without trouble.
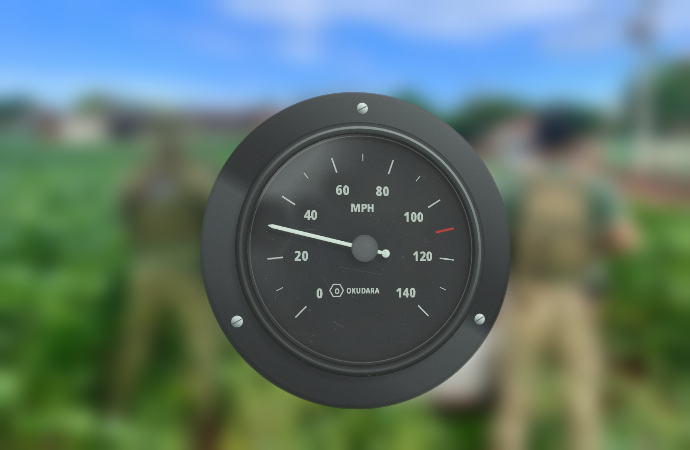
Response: 30
